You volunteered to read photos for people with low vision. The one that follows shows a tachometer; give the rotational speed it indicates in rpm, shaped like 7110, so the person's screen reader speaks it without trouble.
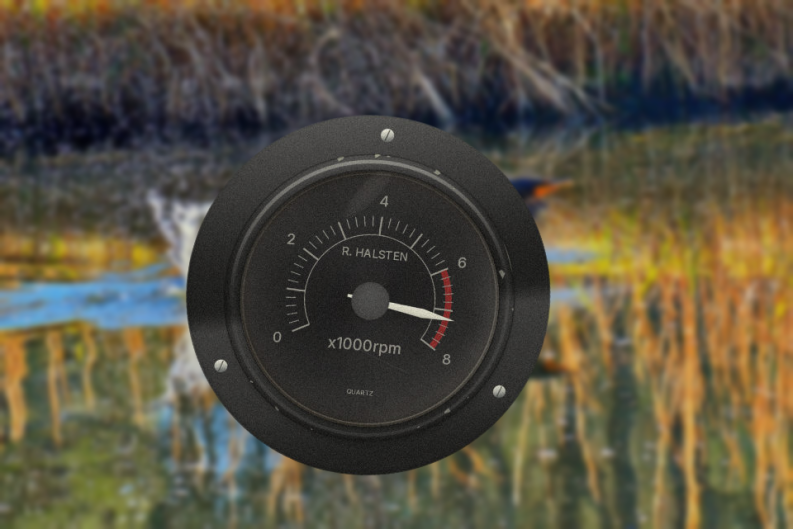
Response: 7200
